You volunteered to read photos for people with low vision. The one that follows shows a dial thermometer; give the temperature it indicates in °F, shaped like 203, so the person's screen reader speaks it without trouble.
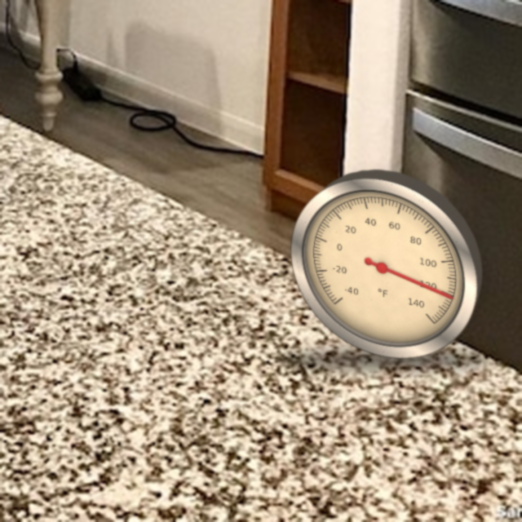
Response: 120
